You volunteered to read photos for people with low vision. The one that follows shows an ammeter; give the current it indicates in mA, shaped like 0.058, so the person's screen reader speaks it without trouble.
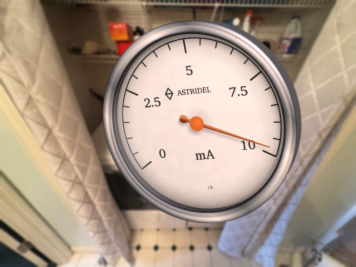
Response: 9.75
